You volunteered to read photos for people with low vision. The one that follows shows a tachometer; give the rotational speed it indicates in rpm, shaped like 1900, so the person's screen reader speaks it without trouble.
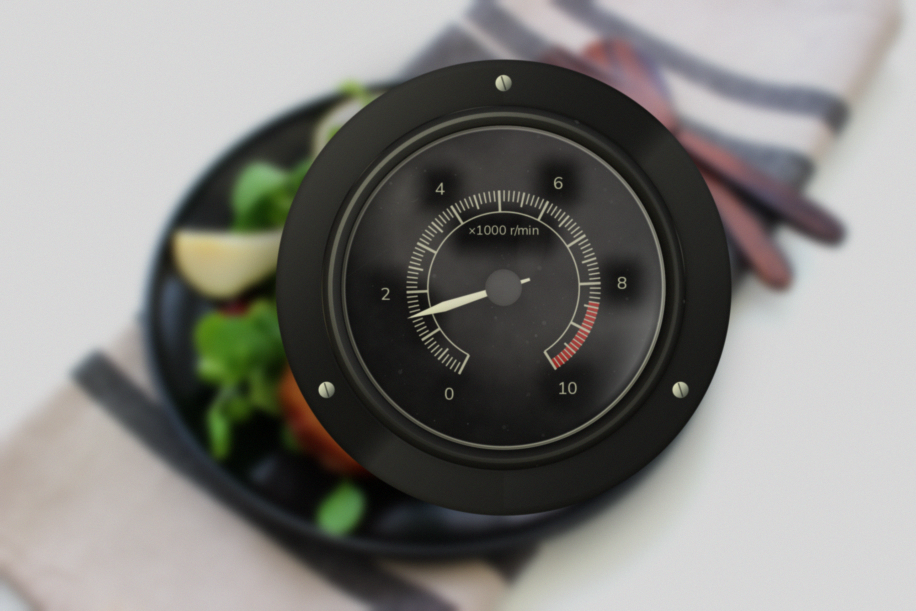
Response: 1500
